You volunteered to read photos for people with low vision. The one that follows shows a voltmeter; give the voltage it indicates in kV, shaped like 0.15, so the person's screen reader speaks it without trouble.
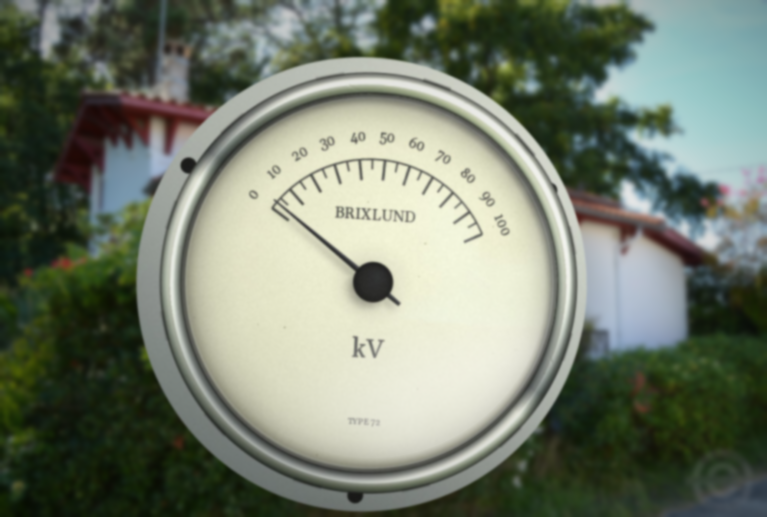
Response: 2.5
